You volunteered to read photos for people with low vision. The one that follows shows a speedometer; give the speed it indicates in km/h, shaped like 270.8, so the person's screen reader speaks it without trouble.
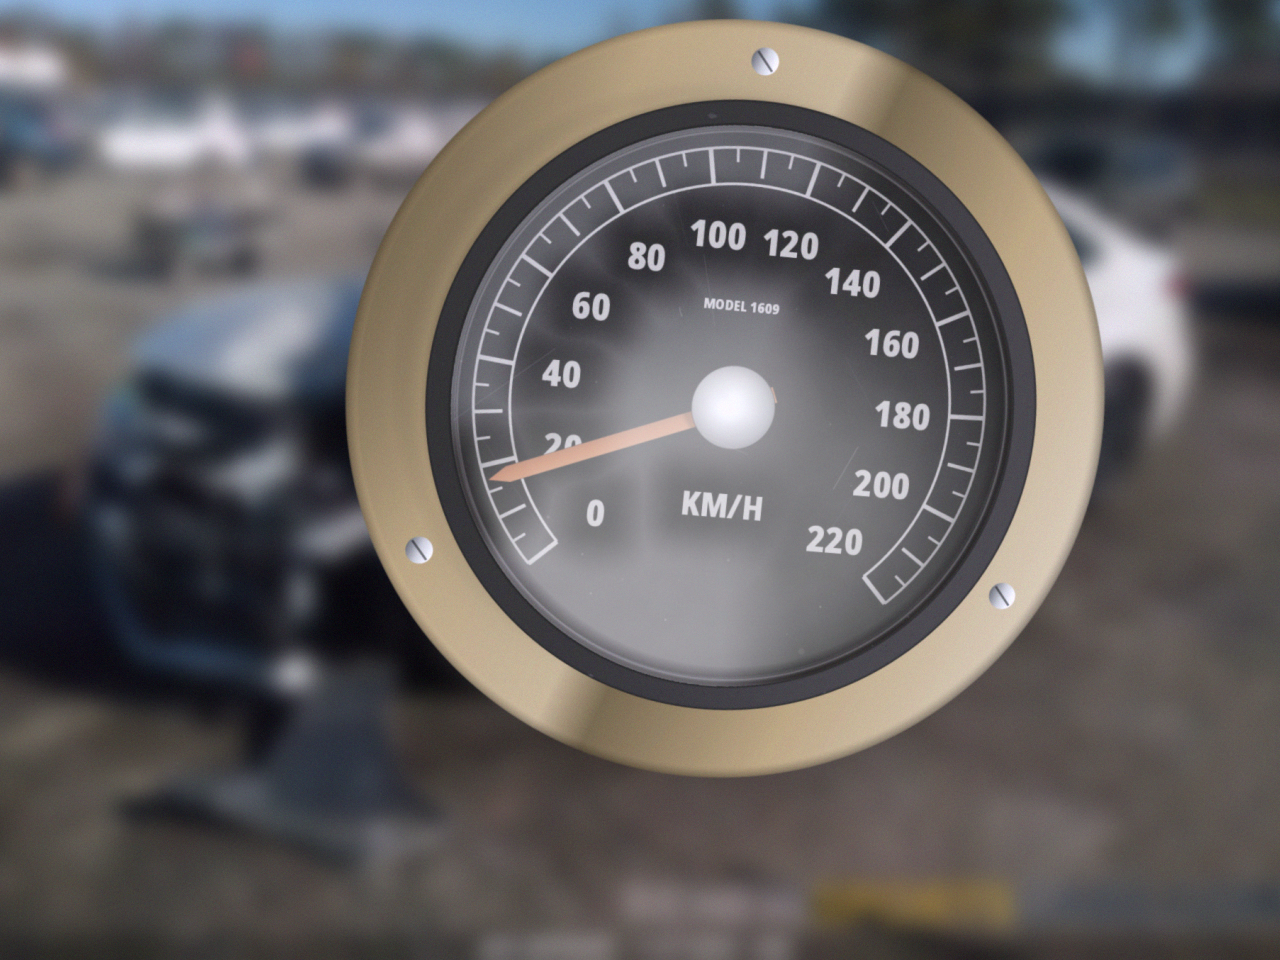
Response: 17.5
